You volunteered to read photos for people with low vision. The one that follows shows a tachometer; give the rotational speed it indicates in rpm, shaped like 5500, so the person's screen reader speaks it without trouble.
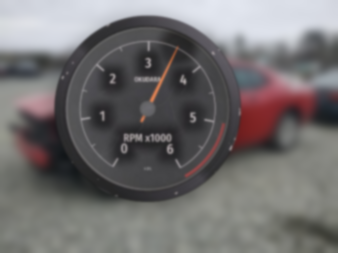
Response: 3500
